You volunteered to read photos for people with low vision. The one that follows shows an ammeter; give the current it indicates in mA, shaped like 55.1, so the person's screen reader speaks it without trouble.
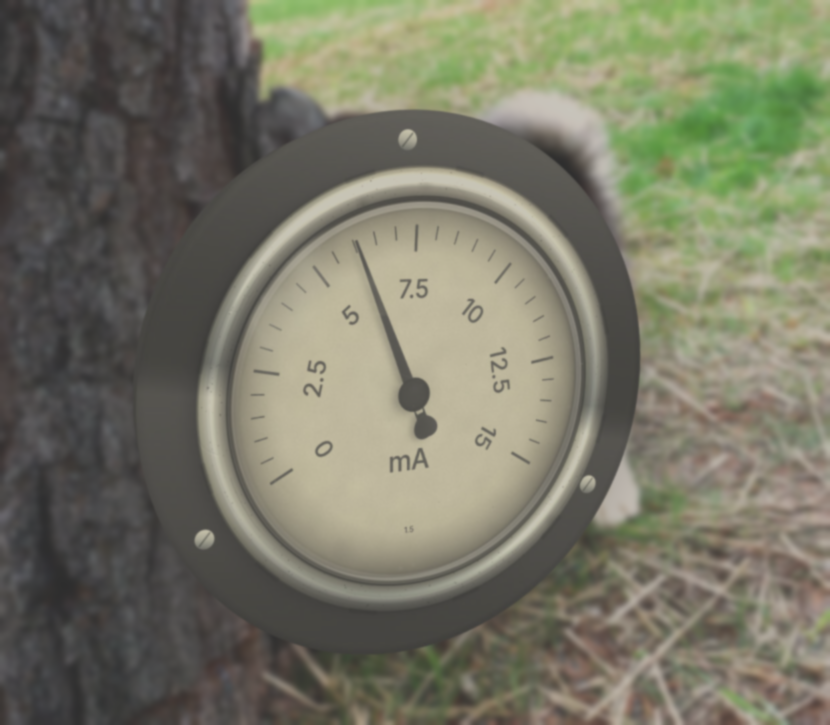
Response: 6
